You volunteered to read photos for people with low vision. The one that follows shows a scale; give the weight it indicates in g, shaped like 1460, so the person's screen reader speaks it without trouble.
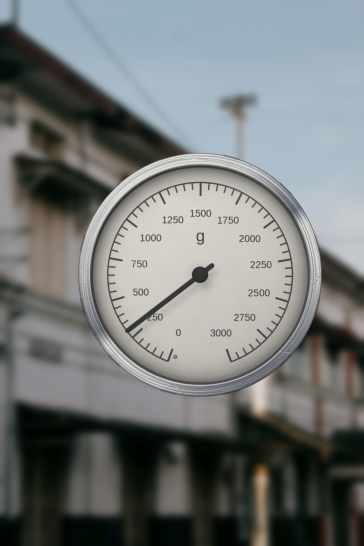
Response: 300
